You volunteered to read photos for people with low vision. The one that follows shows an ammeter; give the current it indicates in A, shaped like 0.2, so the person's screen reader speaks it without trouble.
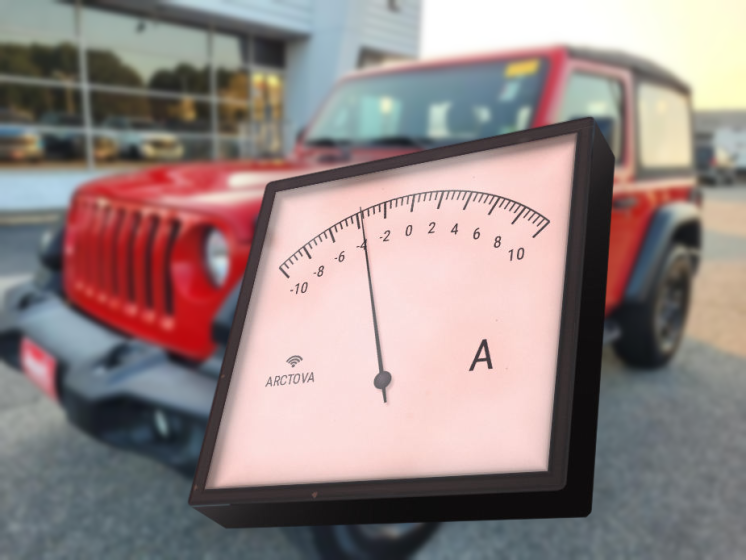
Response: -3.6
